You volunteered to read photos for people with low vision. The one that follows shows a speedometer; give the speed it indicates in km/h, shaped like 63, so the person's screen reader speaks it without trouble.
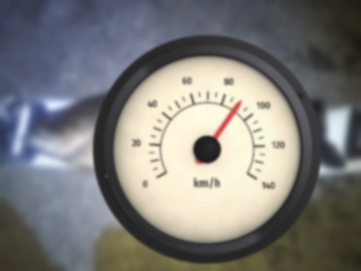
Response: 90
